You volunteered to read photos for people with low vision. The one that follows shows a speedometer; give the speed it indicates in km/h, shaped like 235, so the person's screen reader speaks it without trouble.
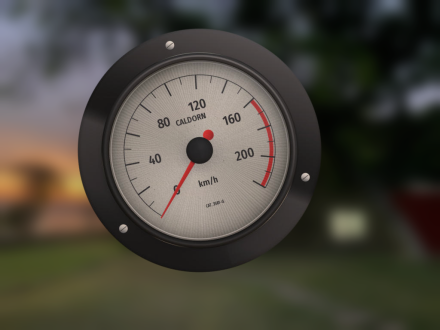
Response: 0
